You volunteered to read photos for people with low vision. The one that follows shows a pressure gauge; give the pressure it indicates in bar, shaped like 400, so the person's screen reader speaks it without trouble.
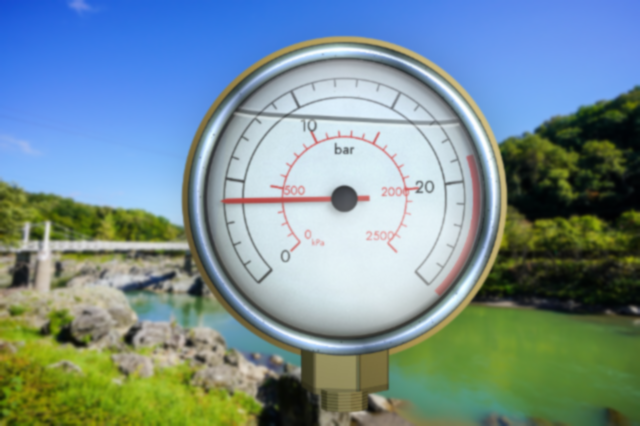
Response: 4
